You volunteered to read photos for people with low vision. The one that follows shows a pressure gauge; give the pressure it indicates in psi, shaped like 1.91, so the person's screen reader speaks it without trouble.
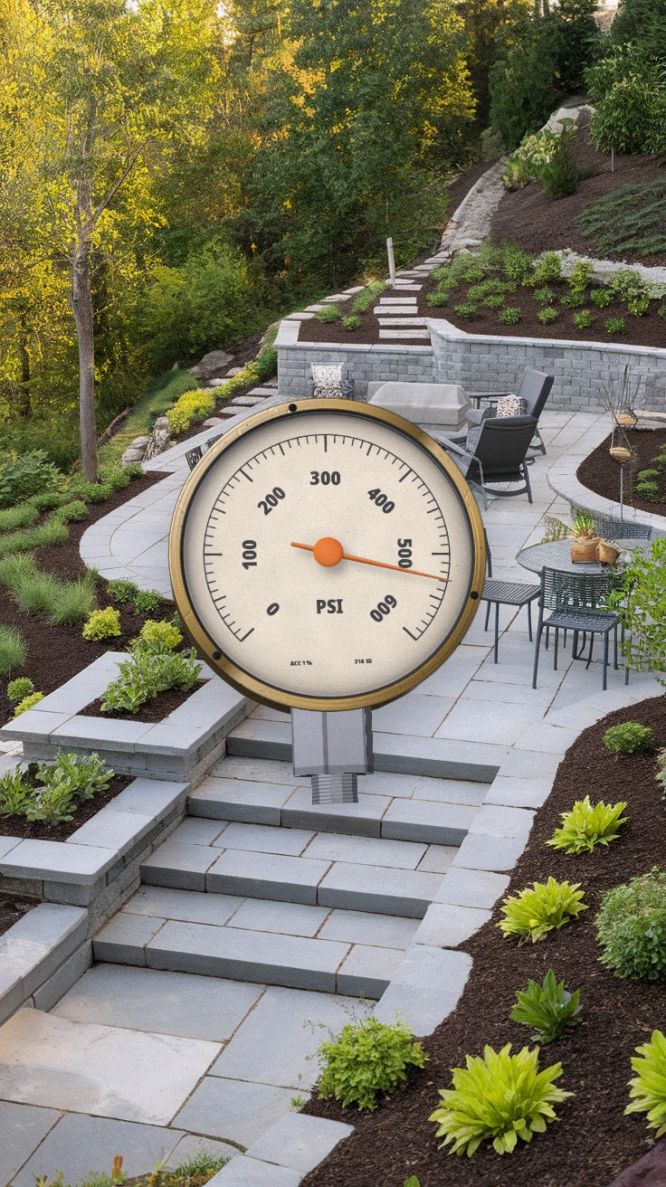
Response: 530
